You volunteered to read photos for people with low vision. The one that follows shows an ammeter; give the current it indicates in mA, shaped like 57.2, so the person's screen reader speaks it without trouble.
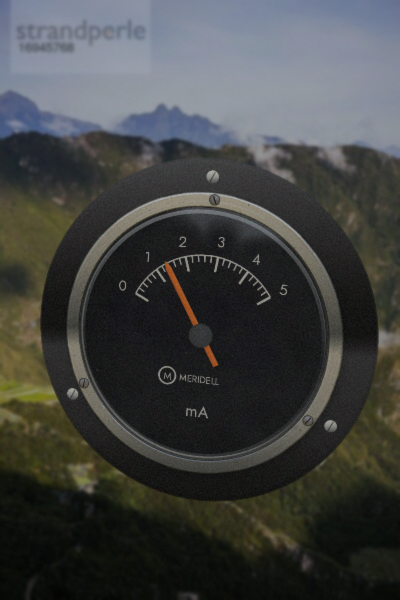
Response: 1.4
